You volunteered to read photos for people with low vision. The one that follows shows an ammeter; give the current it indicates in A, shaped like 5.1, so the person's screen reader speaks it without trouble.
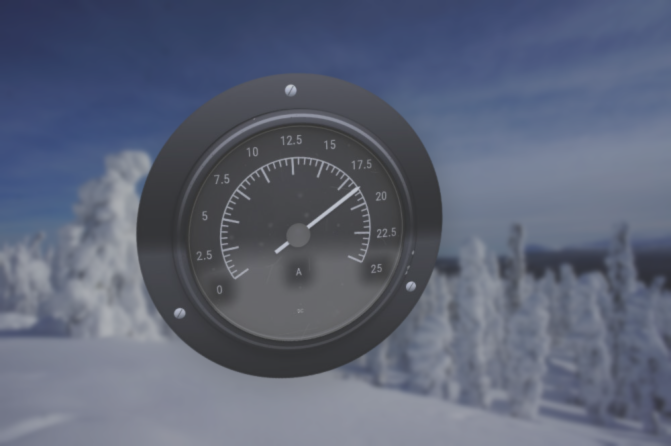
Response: 18.5
